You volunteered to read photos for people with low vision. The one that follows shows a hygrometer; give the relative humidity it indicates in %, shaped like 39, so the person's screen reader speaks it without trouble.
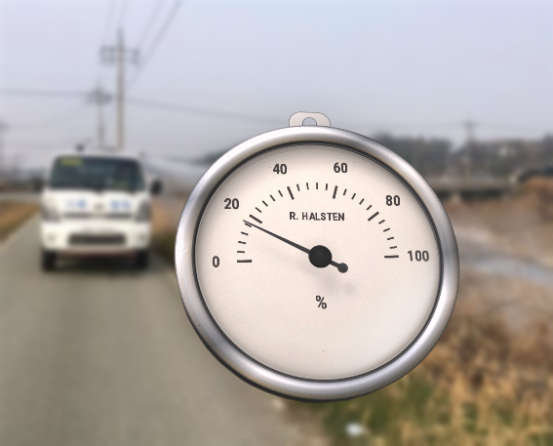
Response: 16
